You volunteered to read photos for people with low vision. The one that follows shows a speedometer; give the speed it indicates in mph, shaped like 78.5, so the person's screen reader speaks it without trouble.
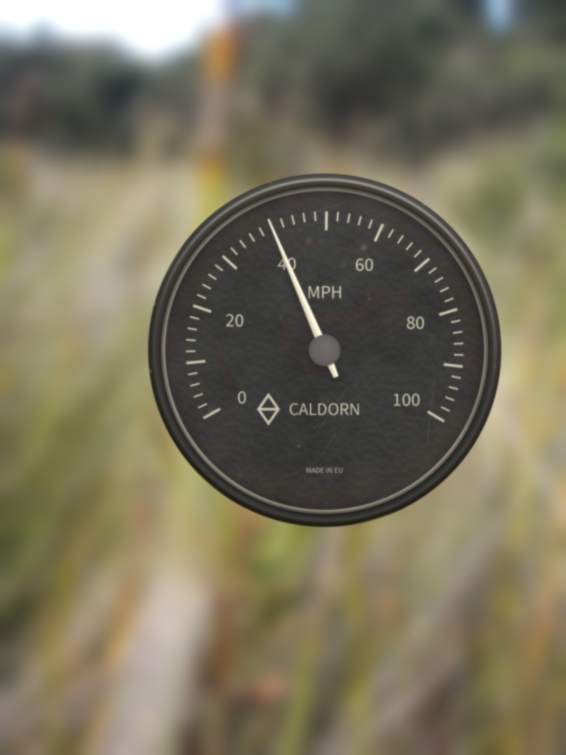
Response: 40
